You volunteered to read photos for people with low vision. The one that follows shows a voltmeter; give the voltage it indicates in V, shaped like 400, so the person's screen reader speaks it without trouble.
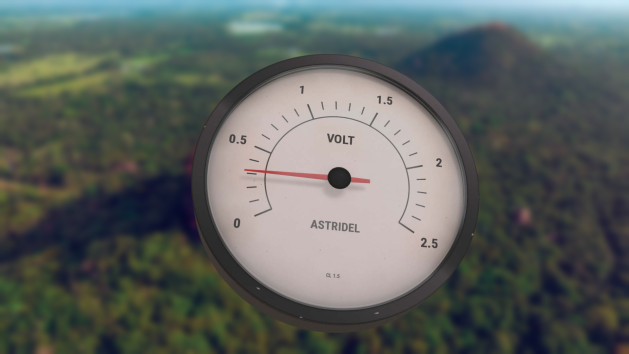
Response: 0.3
